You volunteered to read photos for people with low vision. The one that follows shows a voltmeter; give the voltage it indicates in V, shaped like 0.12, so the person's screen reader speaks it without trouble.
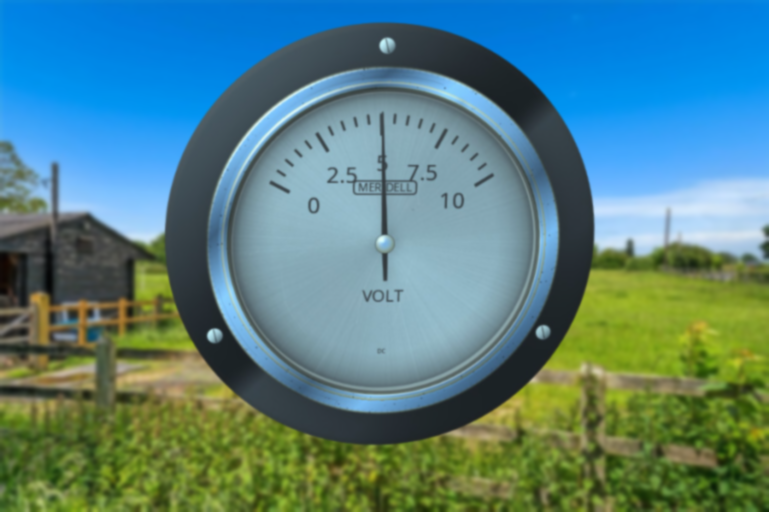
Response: 5
